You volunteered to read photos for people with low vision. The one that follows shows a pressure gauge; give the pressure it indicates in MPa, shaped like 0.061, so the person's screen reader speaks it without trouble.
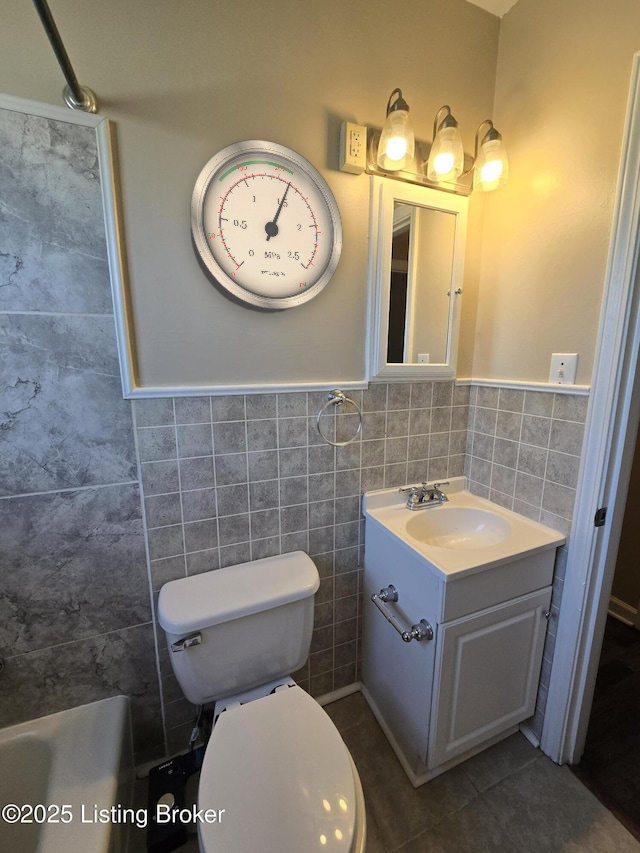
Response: 1.5
